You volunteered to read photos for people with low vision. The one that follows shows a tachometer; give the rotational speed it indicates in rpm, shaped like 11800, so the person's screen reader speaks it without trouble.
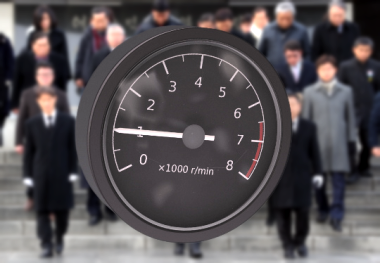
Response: 1000
